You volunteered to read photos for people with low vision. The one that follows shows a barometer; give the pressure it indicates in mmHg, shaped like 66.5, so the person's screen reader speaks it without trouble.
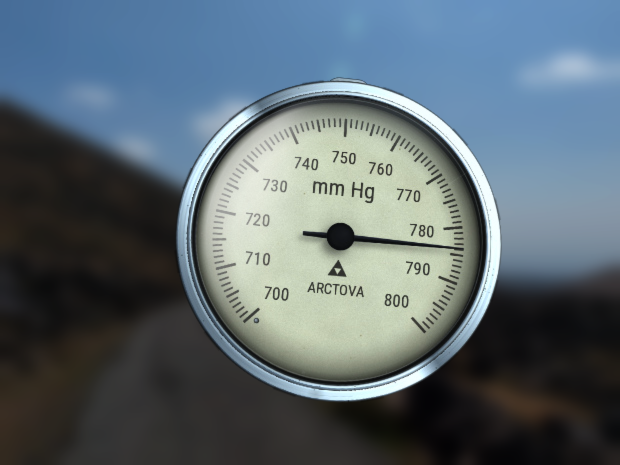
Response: 784
